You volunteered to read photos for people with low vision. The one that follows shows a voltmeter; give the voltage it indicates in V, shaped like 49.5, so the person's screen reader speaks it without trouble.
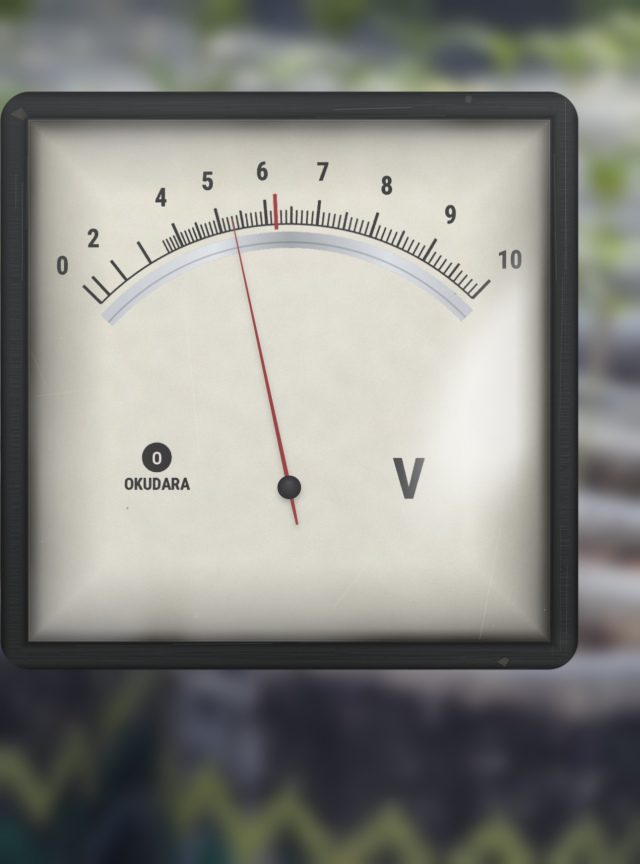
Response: 5.3
